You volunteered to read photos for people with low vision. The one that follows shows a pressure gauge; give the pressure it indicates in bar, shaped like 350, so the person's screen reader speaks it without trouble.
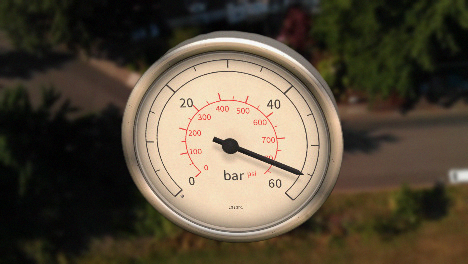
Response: 55
